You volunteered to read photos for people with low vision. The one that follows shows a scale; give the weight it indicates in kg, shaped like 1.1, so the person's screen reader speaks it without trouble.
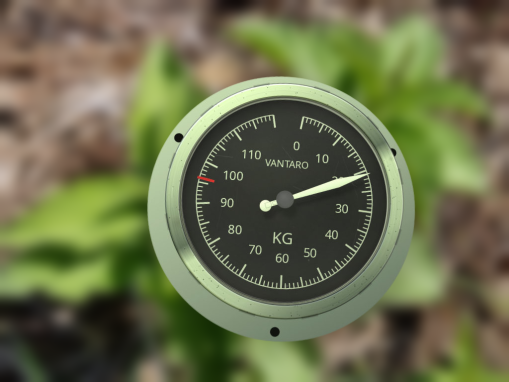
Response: 21
